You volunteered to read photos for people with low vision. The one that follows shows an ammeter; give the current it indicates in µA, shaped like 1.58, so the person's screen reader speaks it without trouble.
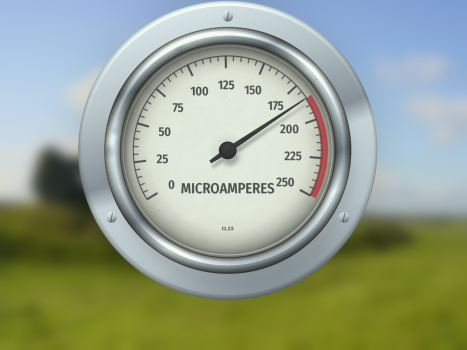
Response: 185
